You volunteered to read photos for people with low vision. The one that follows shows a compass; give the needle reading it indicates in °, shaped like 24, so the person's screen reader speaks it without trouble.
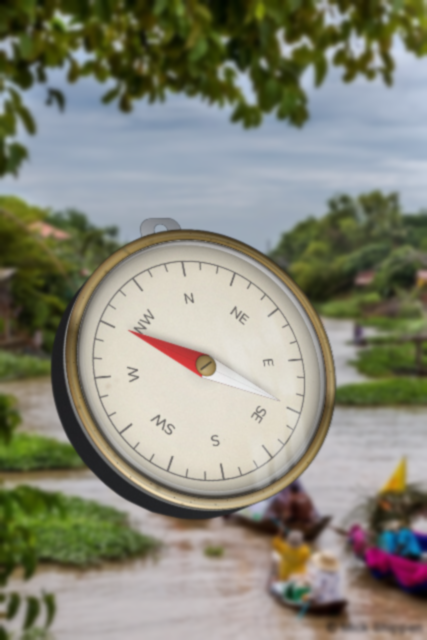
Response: 300
